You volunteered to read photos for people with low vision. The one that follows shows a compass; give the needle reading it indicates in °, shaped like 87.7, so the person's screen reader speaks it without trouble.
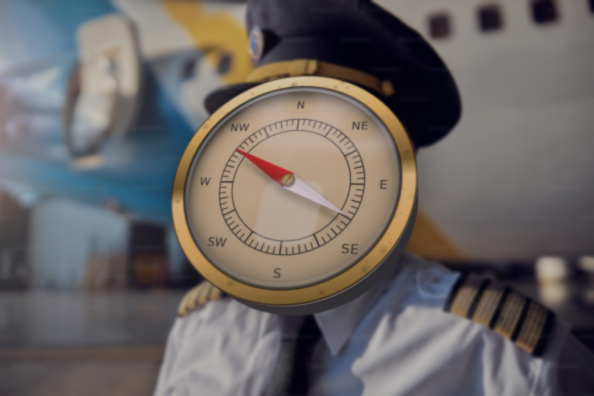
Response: 300
